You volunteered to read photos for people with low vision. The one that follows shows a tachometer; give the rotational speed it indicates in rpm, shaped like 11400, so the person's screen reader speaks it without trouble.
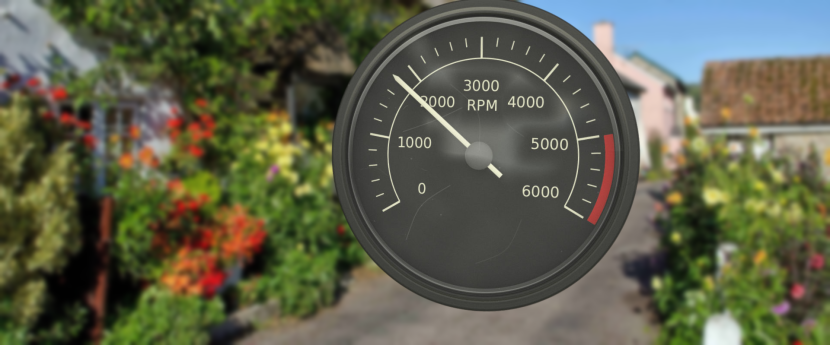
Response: 1800
